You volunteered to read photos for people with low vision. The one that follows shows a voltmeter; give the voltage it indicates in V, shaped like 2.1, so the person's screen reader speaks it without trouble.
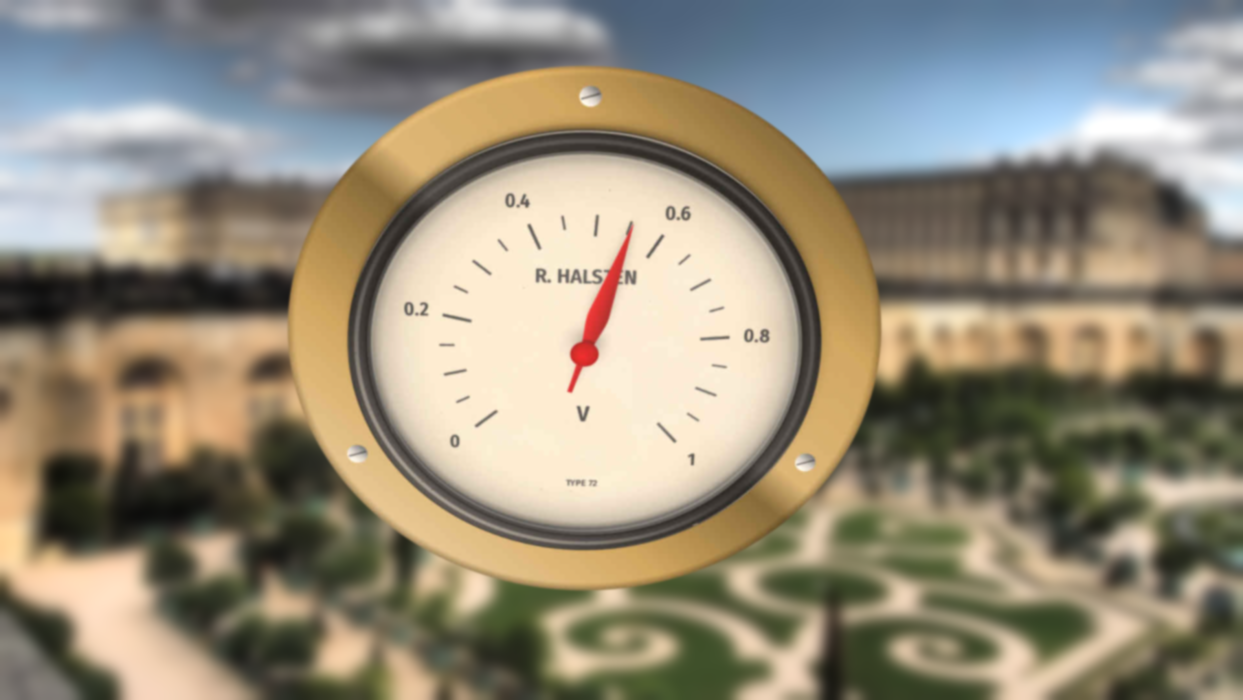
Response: 0.55
